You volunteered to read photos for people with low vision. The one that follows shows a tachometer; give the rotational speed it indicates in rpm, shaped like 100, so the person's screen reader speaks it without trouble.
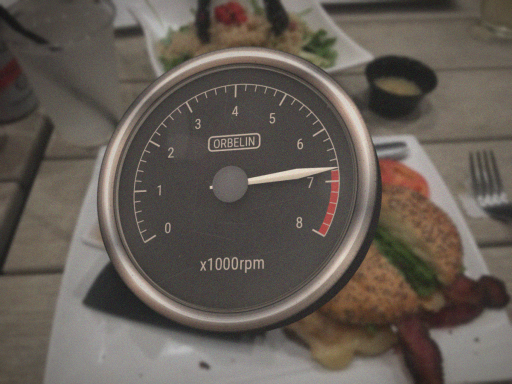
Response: 6800
